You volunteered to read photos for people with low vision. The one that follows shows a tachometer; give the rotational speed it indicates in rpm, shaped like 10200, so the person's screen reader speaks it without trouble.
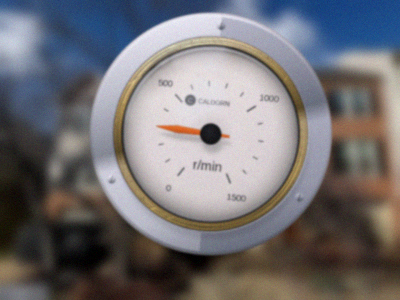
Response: 300
